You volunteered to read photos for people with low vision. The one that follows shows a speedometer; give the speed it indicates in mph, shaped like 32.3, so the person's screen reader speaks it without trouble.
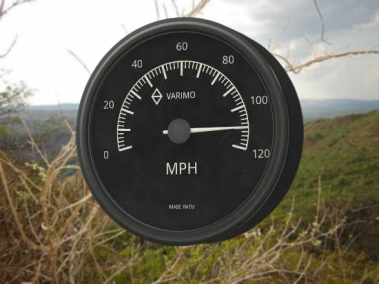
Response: 110
